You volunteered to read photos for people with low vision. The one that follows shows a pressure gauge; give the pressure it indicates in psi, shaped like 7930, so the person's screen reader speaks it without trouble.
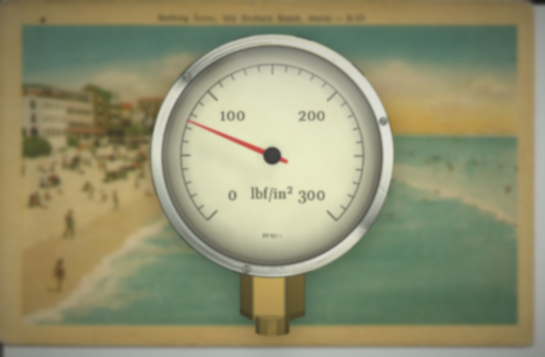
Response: 75
